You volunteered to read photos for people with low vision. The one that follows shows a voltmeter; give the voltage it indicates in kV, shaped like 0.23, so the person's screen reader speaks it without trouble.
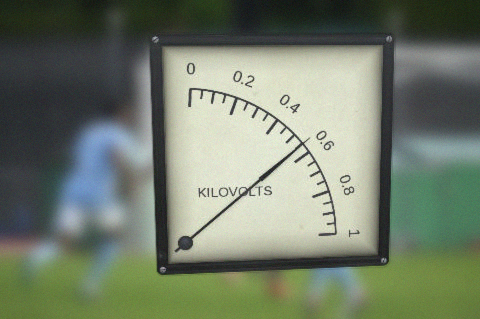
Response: 0.55
